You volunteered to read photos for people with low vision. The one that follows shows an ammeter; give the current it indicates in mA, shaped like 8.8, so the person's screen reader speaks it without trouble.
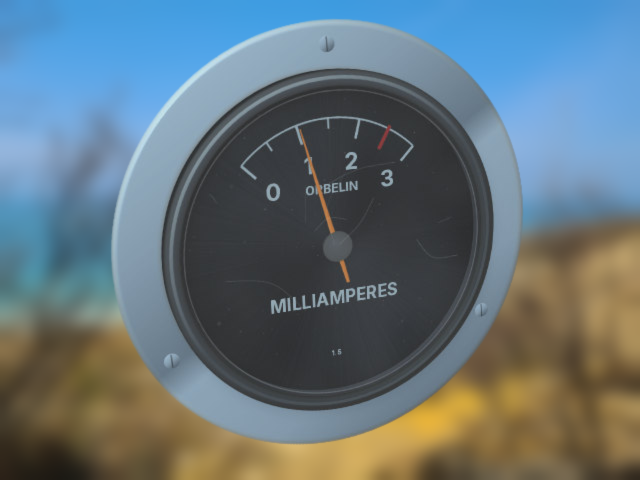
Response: 1
